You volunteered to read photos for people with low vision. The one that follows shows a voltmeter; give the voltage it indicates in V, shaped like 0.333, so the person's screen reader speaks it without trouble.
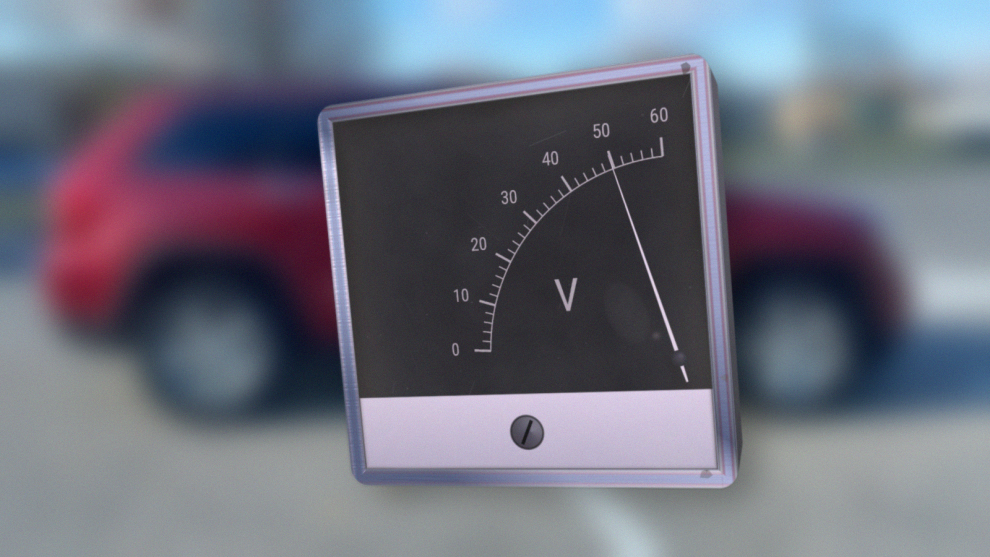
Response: 50
